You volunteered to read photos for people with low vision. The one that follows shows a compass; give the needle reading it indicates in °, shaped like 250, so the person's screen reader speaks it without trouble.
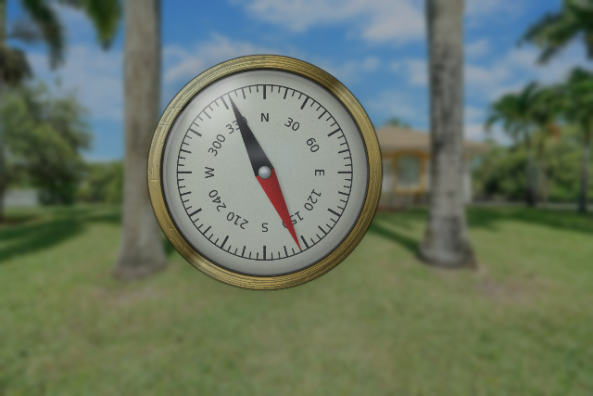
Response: 155
